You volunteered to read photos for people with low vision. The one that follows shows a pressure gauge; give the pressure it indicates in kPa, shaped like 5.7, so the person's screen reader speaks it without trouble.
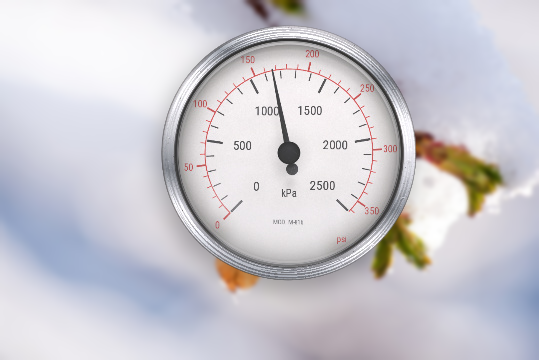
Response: 1150
